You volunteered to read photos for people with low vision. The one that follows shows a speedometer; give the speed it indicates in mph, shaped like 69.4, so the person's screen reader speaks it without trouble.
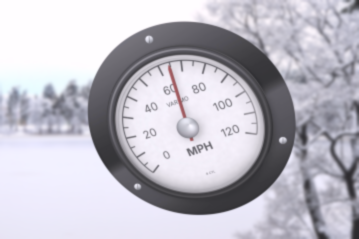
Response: 65
